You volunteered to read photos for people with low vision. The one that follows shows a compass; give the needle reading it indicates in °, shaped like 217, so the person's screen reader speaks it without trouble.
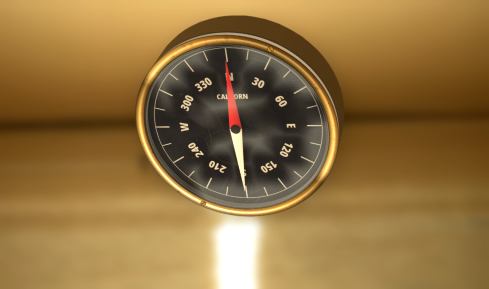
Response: 0
